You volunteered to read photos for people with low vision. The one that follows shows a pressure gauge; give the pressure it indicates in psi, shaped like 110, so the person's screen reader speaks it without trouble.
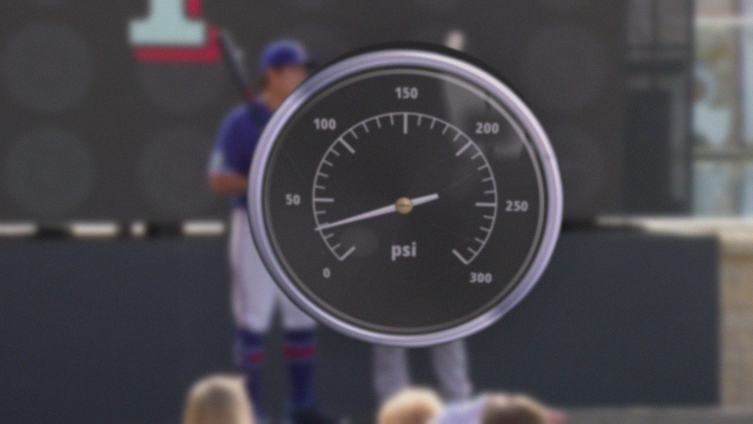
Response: 30
